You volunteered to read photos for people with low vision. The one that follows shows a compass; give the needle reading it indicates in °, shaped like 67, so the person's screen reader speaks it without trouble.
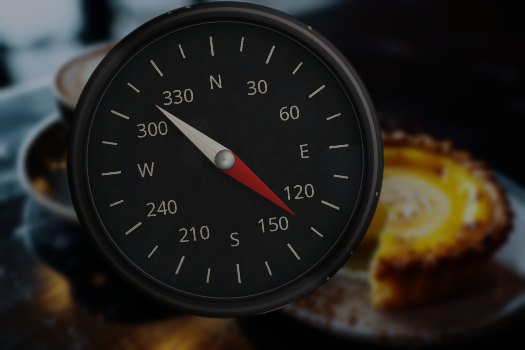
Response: 135
